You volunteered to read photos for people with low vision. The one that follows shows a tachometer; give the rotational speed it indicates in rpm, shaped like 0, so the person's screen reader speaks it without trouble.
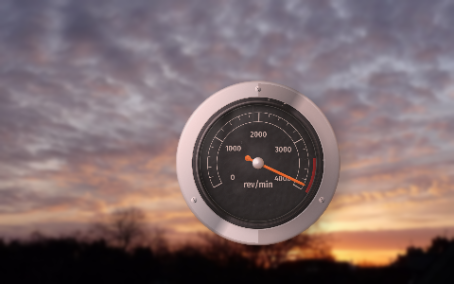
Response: 3900
